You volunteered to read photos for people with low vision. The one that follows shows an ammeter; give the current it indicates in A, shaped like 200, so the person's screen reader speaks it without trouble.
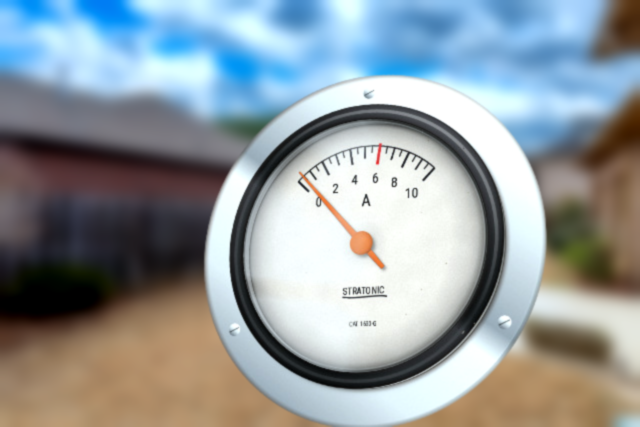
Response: 0.5
